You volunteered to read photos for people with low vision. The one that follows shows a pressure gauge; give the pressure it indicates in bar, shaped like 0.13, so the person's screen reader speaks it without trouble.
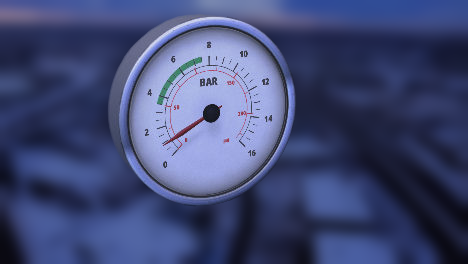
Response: 1
